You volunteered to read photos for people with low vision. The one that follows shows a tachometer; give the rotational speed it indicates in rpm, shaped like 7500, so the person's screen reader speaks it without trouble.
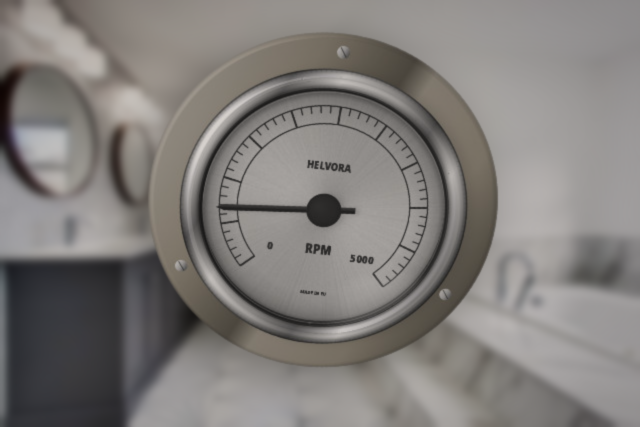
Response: 700
